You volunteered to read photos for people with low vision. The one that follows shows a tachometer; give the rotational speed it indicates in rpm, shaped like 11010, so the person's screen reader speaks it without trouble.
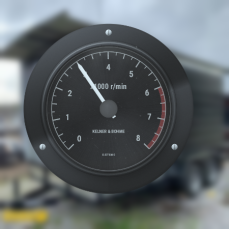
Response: 3000
